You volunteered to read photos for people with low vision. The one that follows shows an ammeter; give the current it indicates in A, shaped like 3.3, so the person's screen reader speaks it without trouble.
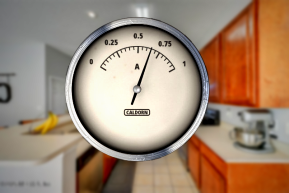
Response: 0.65
